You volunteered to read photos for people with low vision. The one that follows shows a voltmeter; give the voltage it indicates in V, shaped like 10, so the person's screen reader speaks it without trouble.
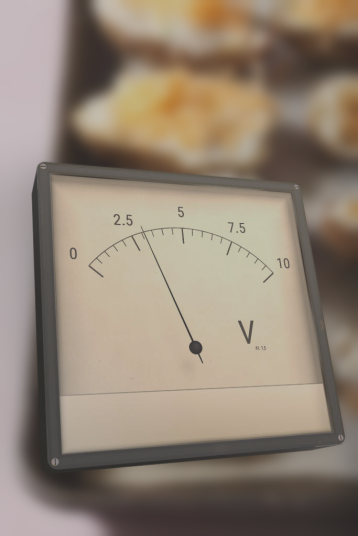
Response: 3
